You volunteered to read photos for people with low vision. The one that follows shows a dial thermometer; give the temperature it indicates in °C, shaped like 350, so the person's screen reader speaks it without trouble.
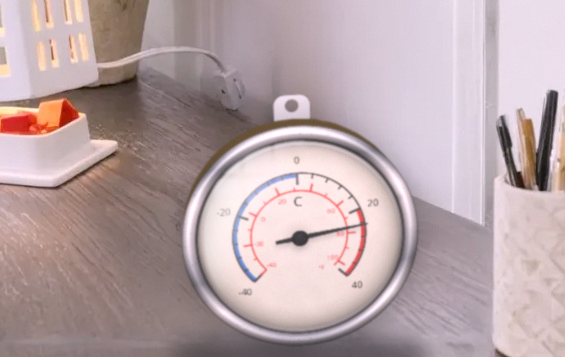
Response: 24
